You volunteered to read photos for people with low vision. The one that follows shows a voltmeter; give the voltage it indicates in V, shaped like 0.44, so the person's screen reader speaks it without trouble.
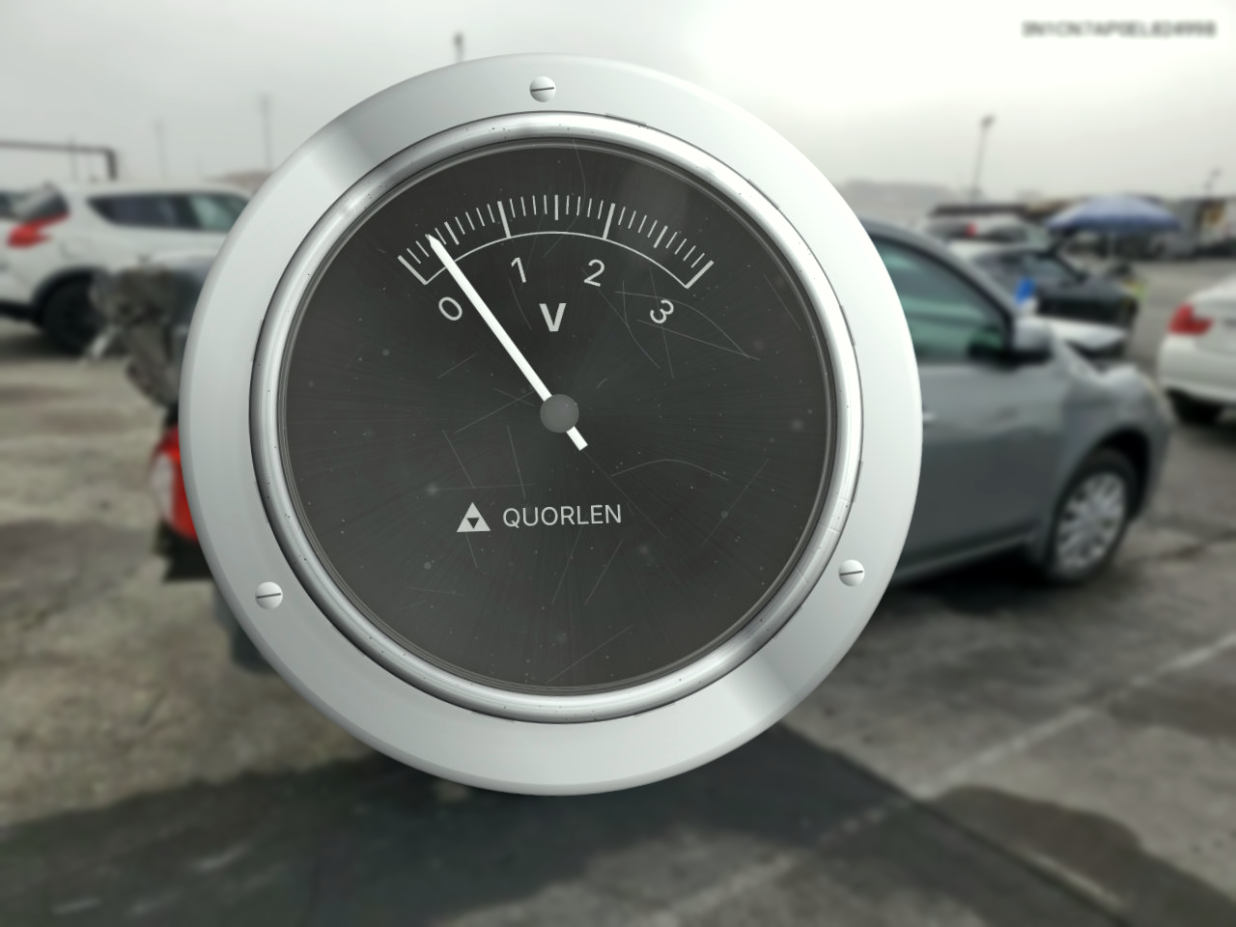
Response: 0.3
